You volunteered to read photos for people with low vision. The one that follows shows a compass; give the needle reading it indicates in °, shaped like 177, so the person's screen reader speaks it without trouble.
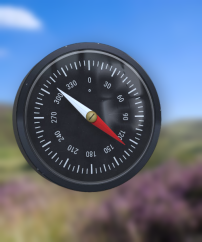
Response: 130
